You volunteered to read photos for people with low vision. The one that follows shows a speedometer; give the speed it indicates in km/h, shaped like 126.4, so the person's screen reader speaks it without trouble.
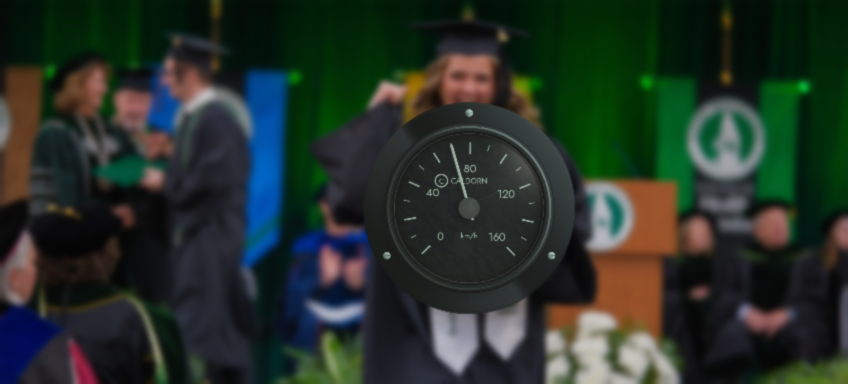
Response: 70
